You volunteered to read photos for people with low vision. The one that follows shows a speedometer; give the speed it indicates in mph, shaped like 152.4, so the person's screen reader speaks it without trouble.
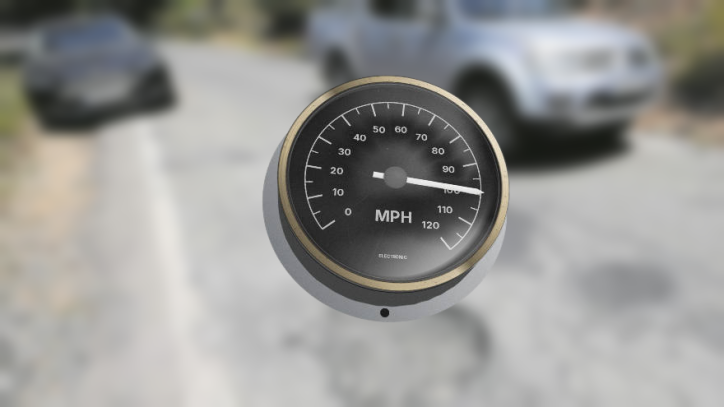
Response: 100
